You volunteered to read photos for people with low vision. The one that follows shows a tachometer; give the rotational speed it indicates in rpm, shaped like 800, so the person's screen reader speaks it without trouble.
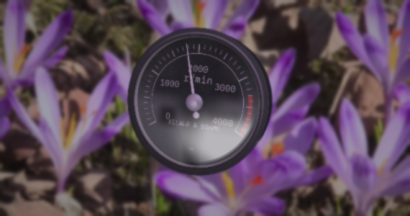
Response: 1800
